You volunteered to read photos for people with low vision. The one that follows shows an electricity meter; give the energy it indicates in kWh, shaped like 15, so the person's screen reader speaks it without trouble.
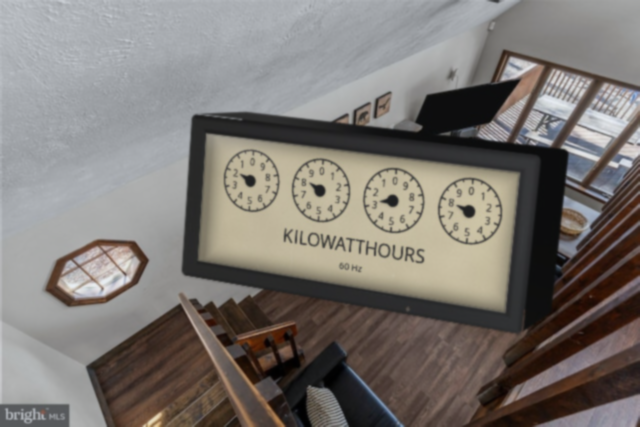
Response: 1828
